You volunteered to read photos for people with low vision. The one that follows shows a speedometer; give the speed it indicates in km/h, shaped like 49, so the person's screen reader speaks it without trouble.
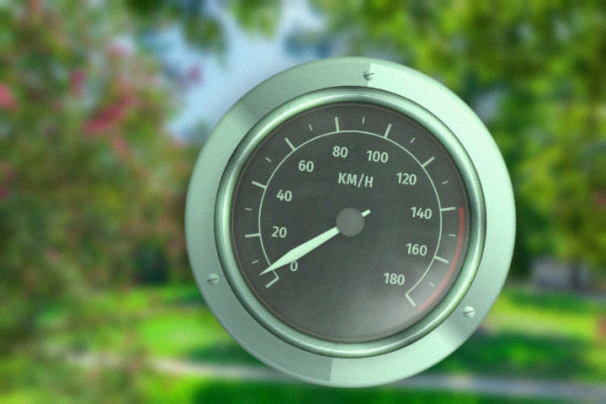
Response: 5
